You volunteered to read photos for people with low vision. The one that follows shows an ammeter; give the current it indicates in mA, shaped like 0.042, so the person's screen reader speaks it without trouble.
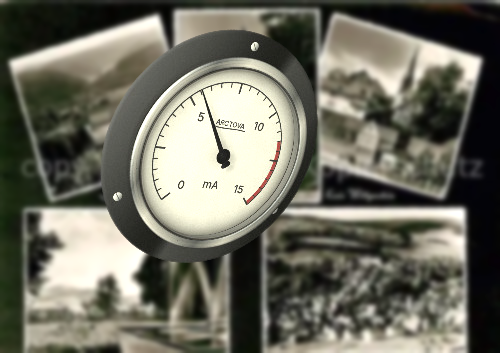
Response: 5.5
